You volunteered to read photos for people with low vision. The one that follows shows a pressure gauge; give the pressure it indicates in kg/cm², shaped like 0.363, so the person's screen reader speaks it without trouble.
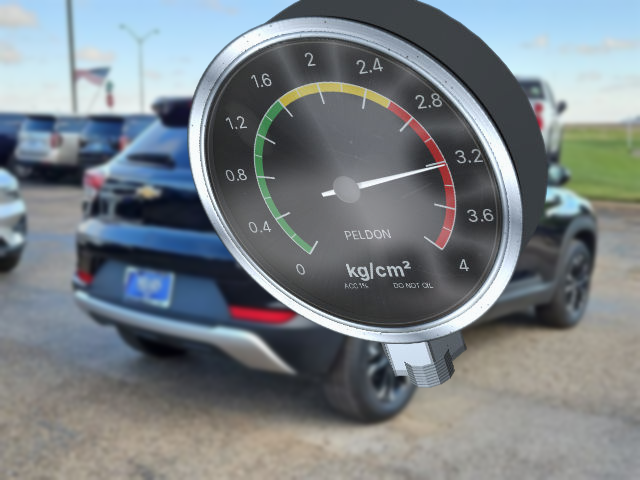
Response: 3.2
